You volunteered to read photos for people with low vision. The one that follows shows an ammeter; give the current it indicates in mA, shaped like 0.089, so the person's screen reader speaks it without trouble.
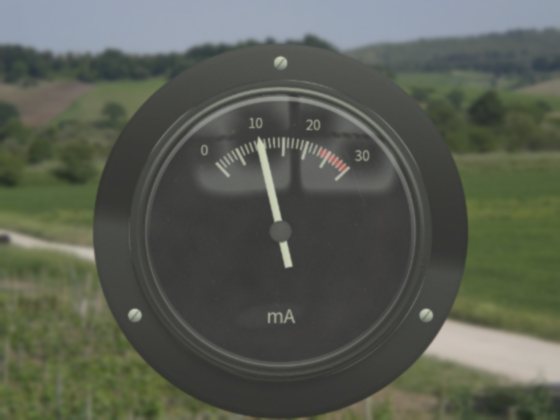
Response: 10
